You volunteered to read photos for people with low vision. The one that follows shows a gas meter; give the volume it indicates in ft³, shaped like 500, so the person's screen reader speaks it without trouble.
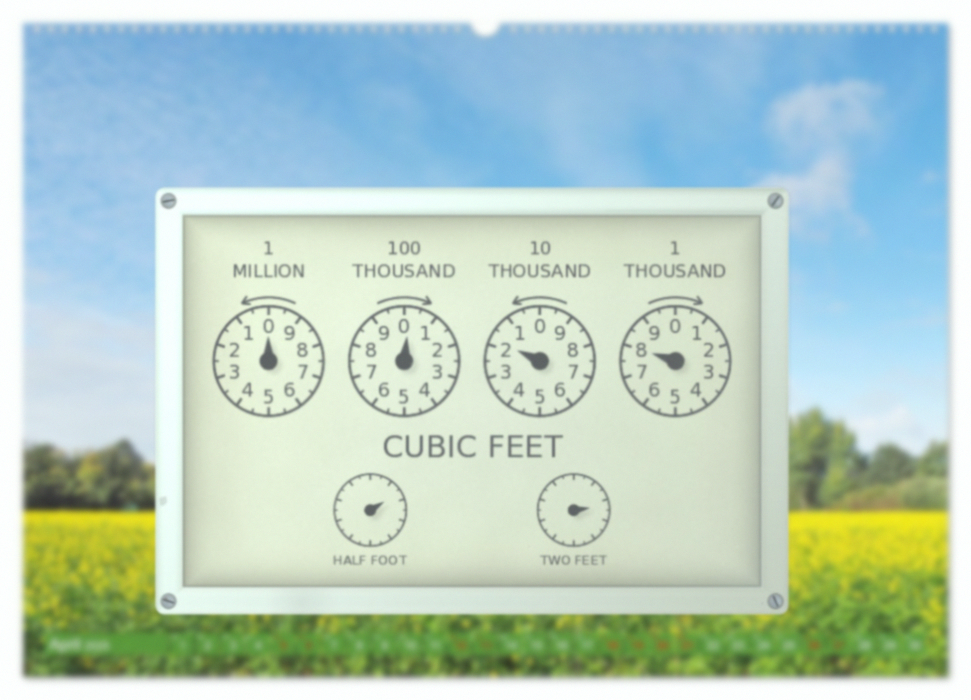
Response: 1800
